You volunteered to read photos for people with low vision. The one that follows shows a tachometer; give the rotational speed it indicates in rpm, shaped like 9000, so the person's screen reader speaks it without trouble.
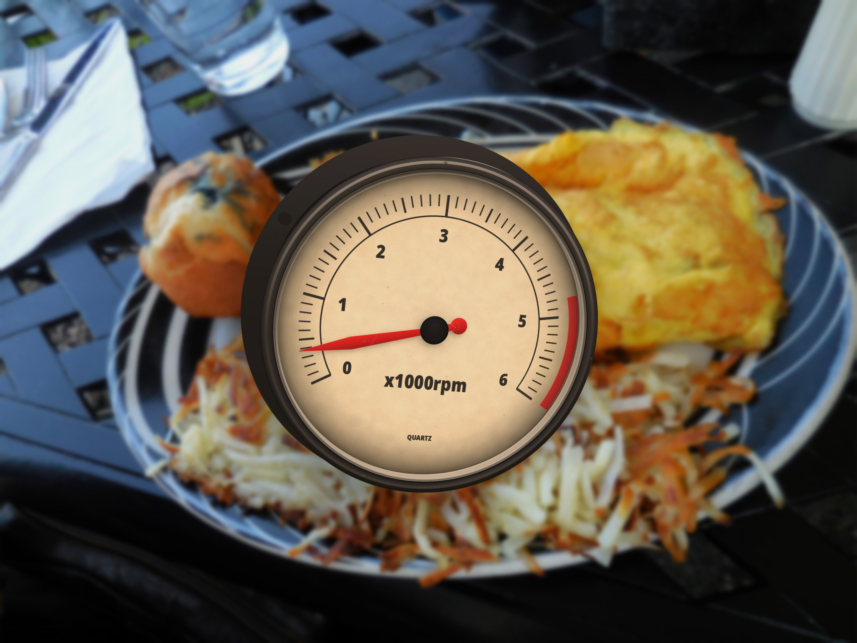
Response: 400
